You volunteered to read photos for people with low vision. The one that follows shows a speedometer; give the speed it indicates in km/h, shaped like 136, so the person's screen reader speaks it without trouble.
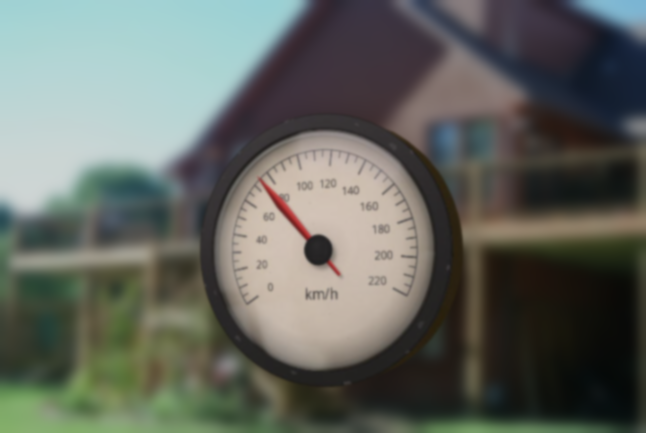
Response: 75
